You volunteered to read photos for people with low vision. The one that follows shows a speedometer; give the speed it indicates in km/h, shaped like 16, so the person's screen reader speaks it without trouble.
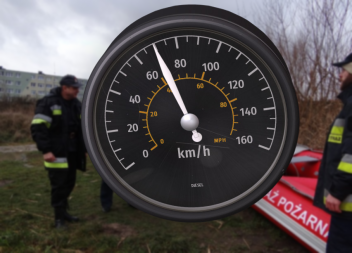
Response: 70
